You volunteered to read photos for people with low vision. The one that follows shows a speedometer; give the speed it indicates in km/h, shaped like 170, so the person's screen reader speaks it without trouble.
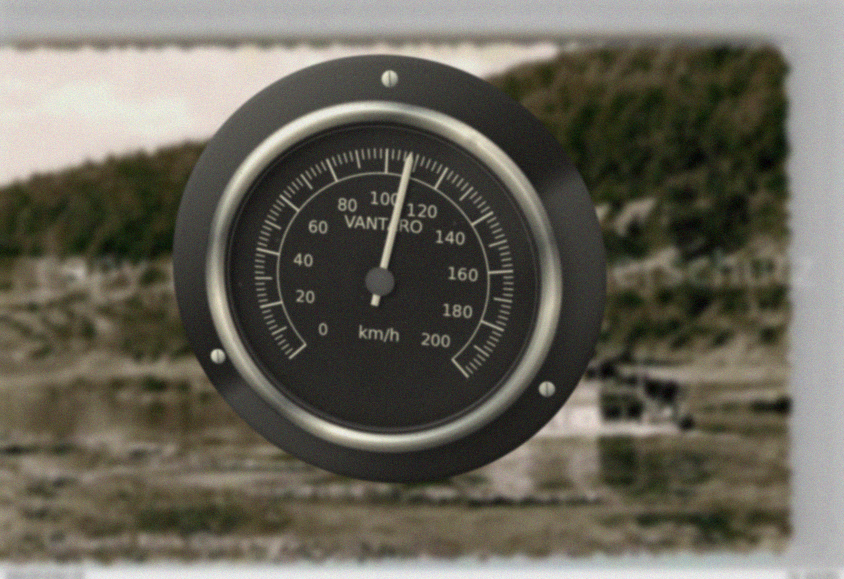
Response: 108
